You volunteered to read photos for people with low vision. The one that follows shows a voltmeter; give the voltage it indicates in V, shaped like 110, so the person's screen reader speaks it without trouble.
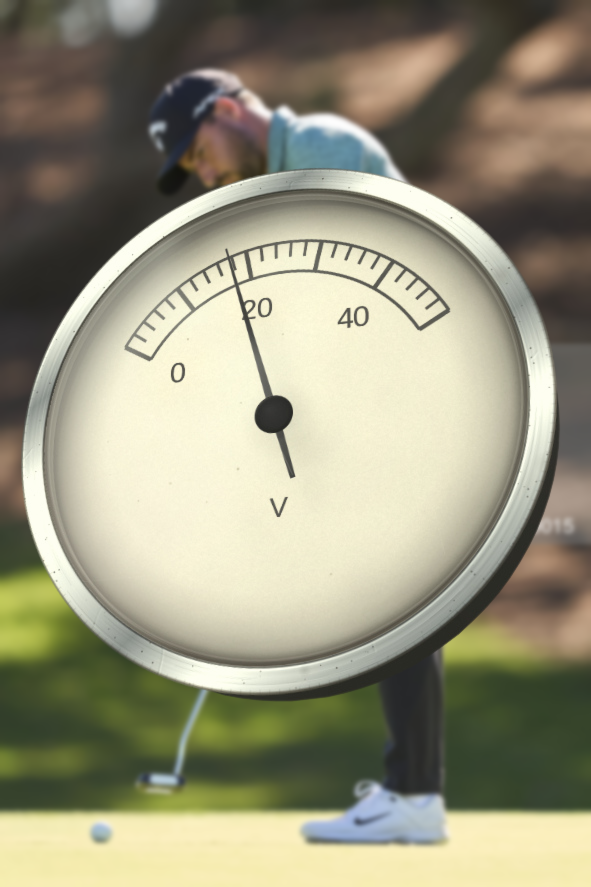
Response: 18
